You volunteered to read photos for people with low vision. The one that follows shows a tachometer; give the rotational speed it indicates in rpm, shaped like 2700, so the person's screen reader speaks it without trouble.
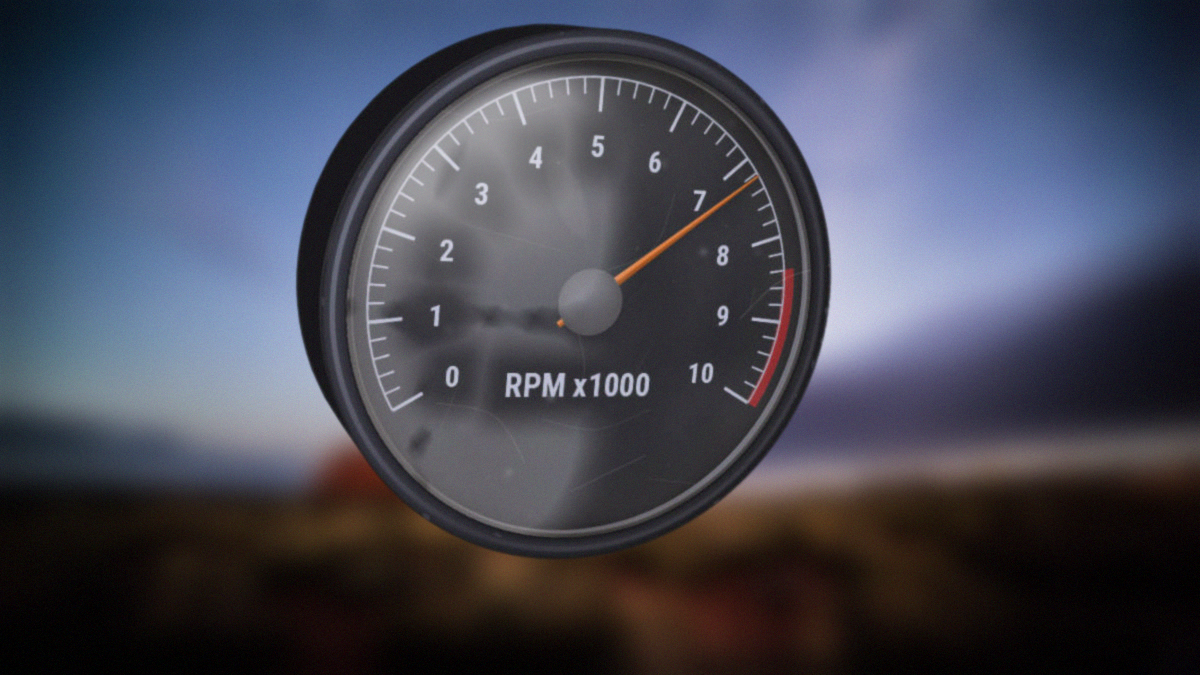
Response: 7200
